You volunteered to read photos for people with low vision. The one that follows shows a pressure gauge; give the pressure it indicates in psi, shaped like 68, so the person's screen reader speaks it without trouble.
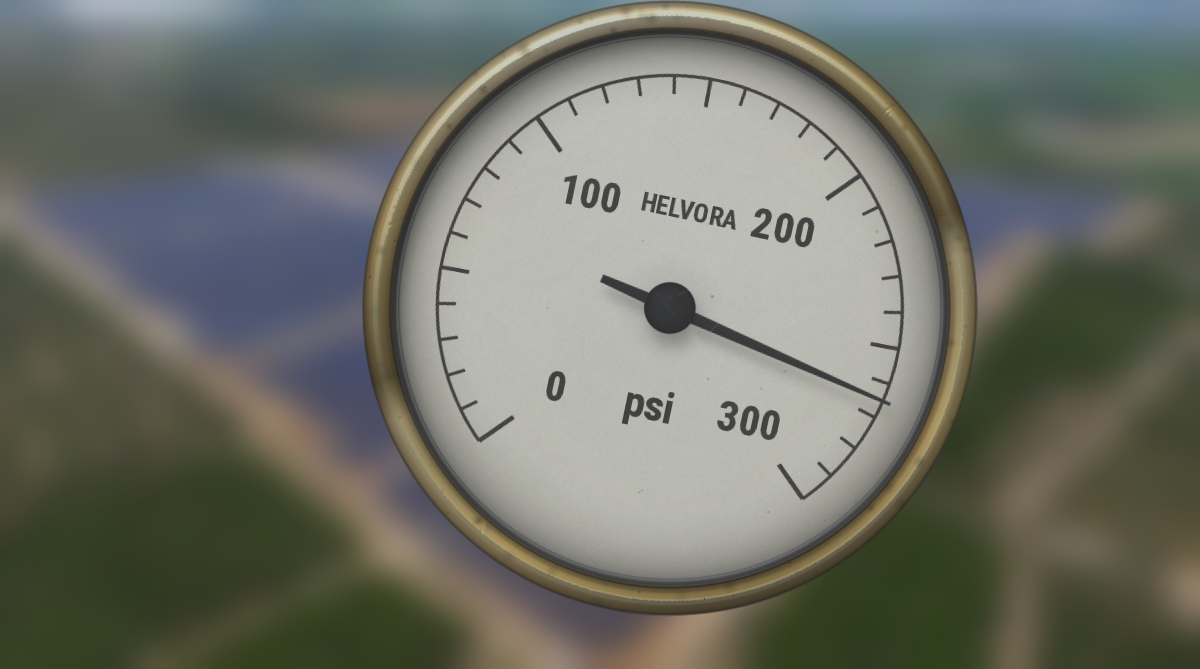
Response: 265
